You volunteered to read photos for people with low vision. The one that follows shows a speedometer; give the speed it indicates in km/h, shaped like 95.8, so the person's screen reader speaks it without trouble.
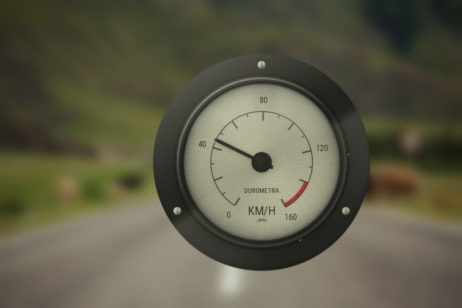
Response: 45
